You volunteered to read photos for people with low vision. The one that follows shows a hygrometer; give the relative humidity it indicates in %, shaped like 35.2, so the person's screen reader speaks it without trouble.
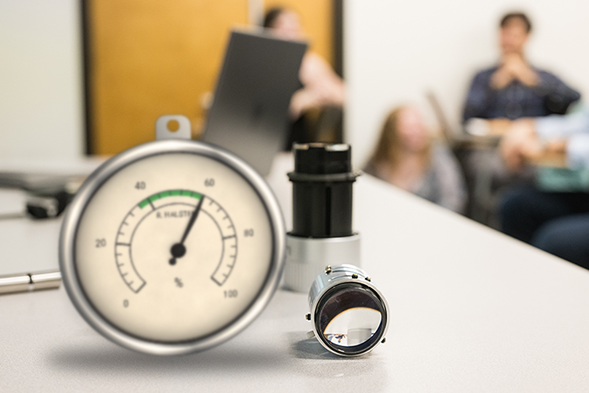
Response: 60
